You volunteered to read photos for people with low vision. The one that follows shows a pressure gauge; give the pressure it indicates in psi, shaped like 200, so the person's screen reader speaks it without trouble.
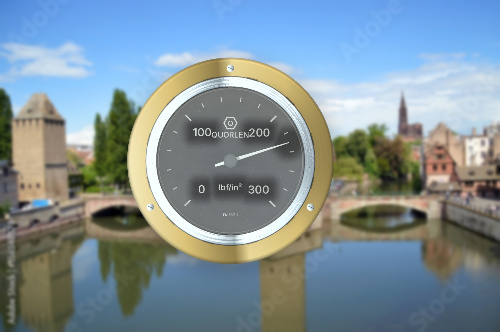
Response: 230
